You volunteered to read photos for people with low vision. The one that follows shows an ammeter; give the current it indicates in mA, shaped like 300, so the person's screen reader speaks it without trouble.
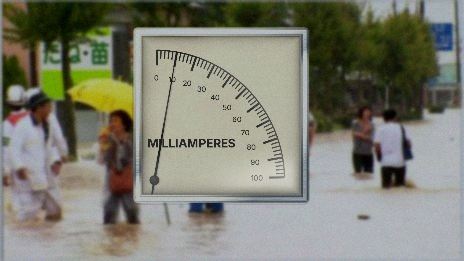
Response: 10
